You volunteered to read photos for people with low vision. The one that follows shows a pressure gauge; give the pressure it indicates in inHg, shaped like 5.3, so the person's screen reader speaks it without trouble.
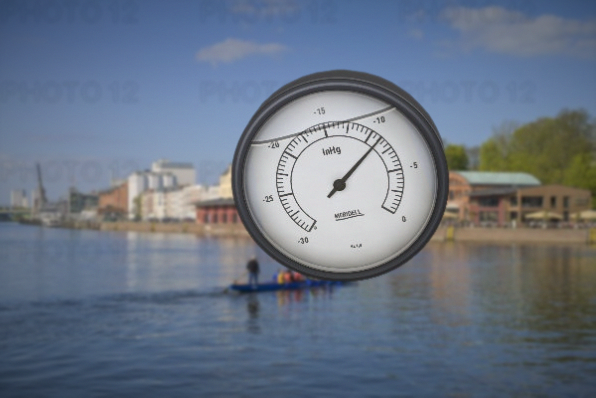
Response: -9
